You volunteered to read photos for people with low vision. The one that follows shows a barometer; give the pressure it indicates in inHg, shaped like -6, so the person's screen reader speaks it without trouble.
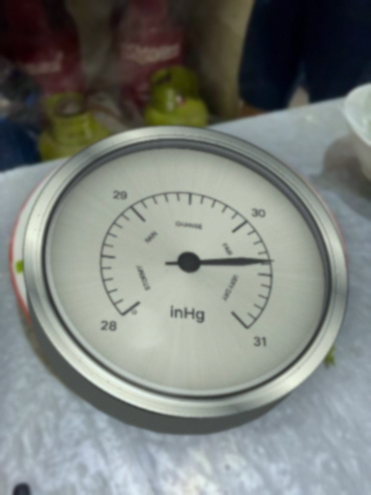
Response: 30.4
